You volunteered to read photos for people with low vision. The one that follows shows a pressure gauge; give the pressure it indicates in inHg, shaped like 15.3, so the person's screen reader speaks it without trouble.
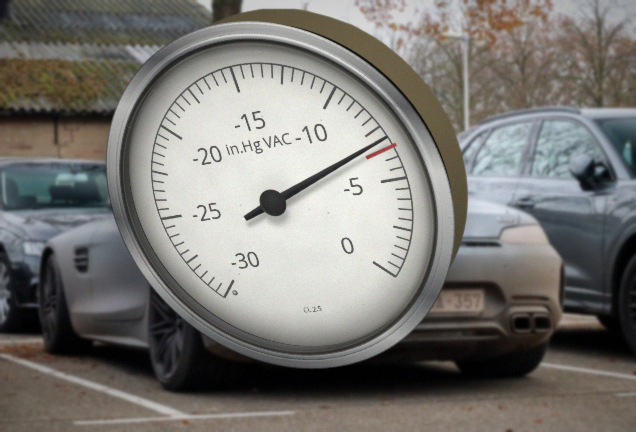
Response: -7
